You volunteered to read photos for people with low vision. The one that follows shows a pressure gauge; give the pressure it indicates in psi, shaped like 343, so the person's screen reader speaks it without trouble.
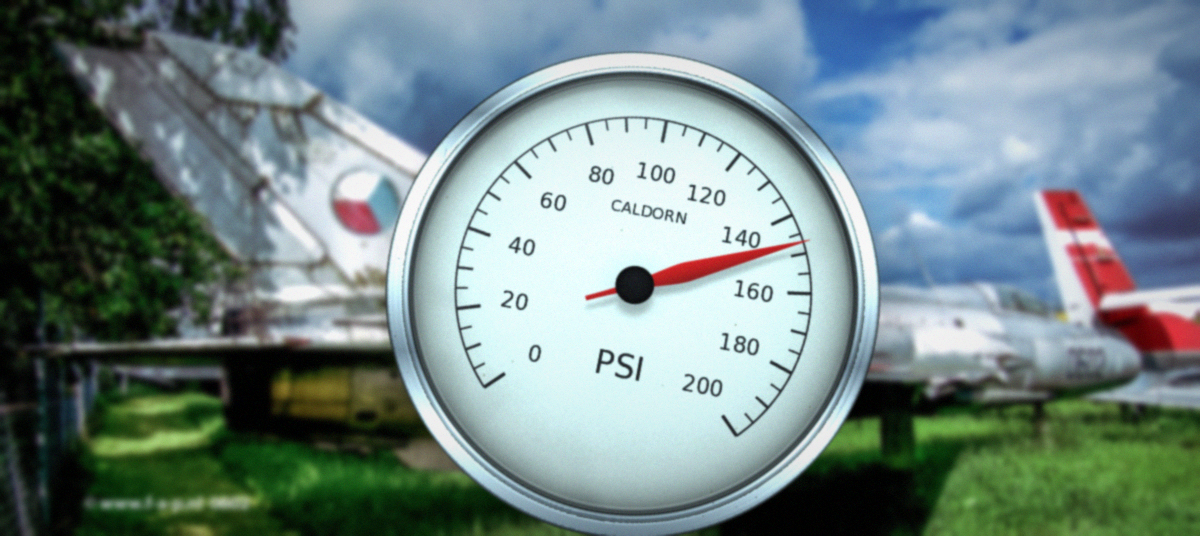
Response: 147.5
